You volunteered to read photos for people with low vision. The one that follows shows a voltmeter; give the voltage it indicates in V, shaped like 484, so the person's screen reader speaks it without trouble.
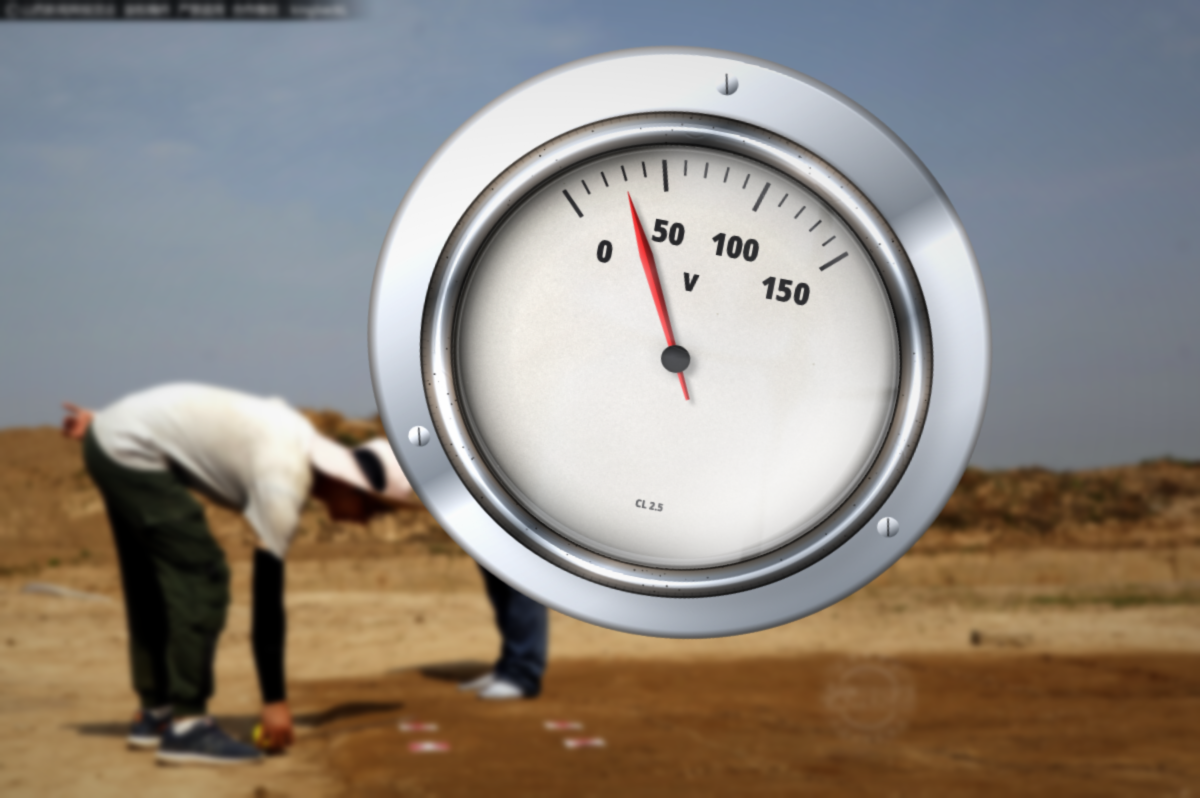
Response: 30
